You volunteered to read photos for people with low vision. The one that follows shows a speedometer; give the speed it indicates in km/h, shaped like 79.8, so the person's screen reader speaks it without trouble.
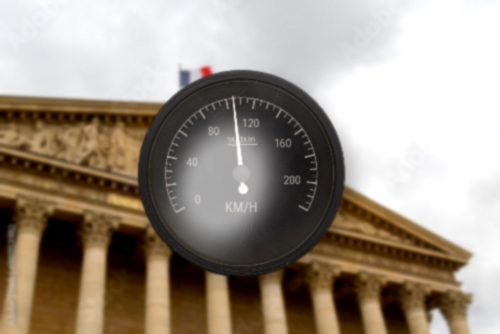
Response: 105
